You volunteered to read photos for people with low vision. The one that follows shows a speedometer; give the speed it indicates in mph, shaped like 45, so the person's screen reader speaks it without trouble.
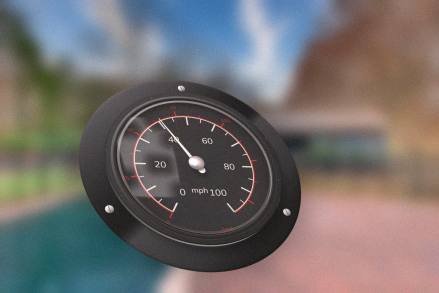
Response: 40
